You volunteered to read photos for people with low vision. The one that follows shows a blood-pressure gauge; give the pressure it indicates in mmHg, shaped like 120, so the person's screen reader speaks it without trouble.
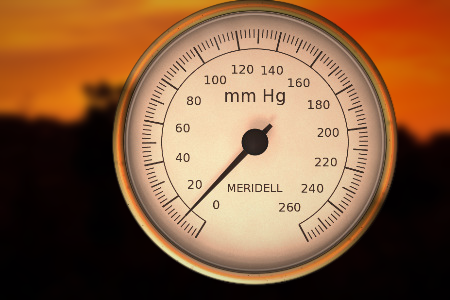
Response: 10
